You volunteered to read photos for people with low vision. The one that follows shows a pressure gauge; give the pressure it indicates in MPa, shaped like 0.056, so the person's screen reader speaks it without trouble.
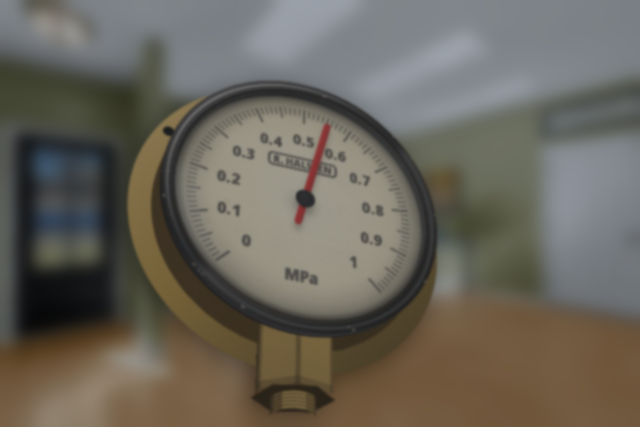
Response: 0.55
